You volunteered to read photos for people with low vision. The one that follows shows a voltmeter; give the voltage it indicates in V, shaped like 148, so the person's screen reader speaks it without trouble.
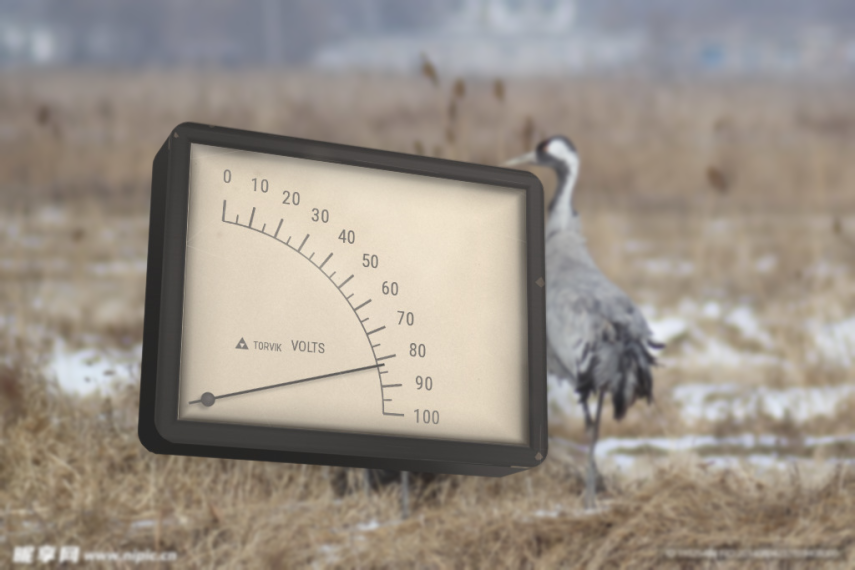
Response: 82.5
